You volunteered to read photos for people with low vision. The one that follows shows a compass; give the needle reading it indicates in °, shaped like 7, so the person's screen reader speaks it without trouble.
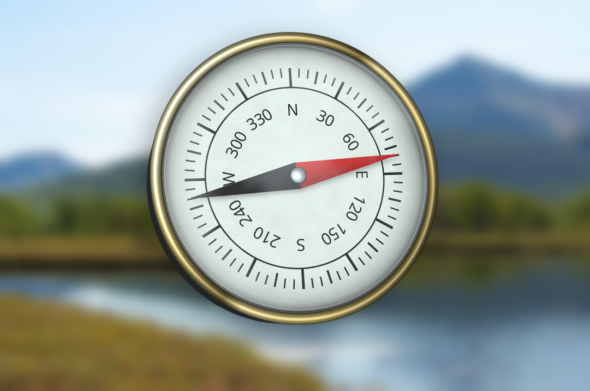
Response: 80
